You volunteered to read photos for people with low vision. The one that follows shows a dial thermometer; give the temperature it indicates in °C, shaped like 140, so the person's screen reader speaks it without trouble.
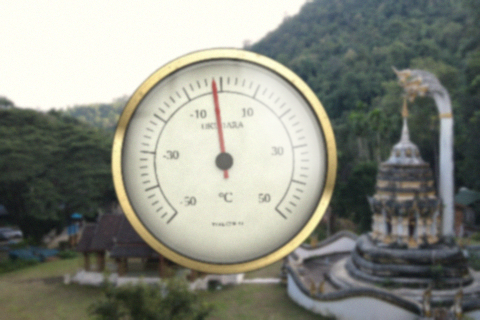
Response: -2
